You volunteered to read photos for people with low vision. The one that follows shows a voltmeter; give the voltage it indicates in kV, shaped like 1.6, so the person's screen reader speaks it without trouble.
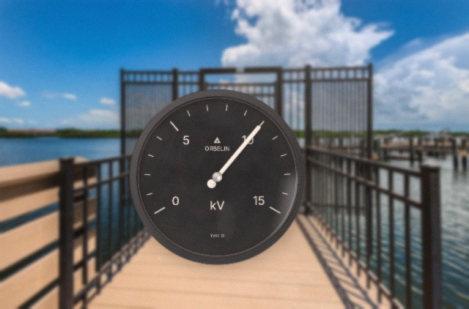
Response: 10
